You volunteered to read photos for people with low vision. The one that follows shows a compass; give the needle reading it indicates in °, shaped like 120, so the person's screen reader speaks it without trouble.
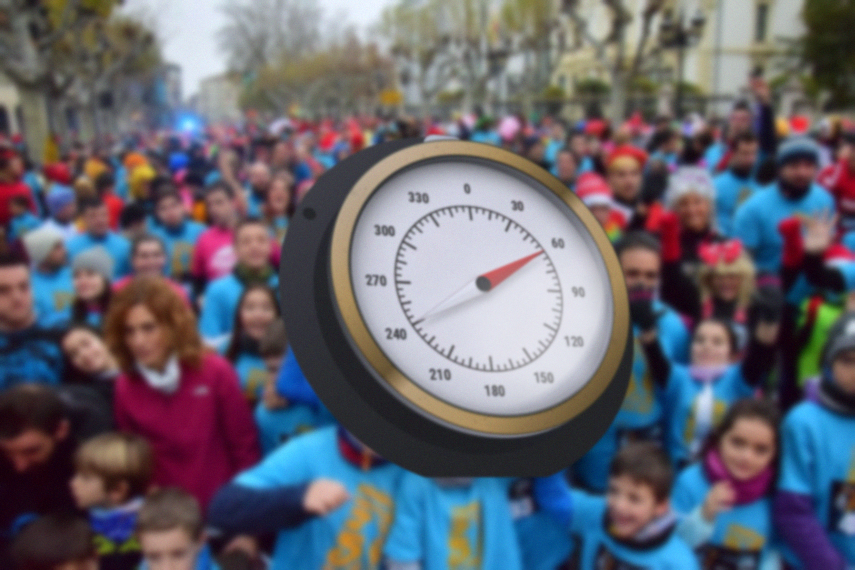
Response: 60
